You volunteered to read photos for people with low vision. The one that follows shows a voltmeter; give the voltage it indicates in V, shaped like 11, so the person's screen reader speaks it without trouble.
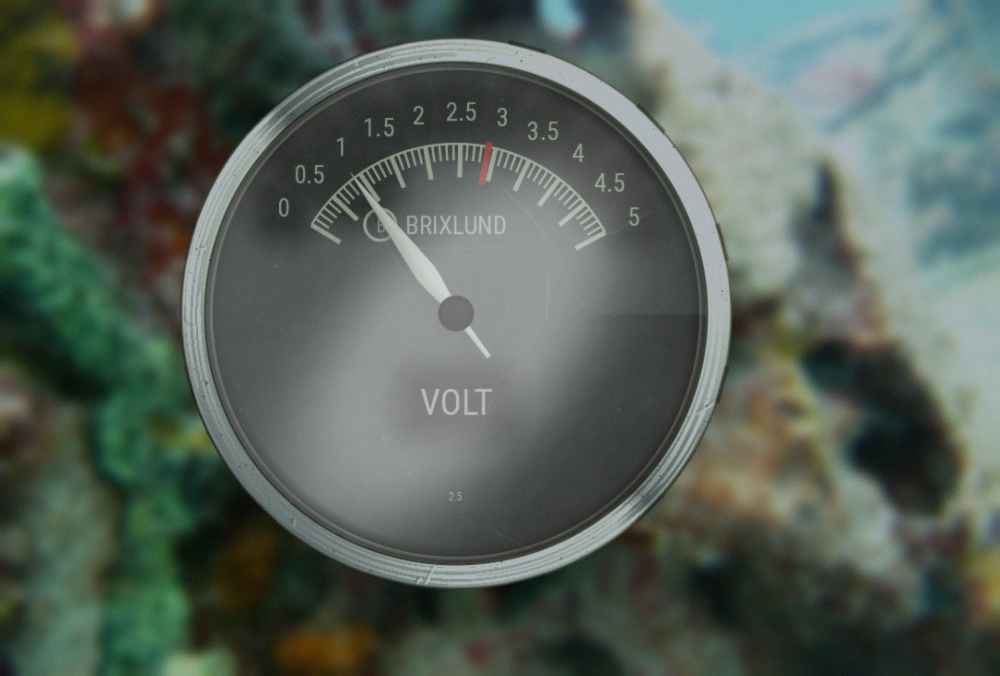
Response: 0.9
